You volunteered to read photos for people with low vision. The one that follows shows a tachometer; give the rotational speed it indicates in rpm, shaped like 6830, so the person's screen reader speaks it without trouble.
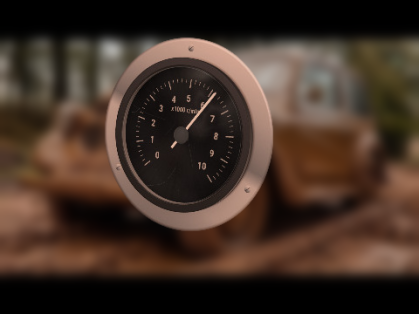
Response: 6200
